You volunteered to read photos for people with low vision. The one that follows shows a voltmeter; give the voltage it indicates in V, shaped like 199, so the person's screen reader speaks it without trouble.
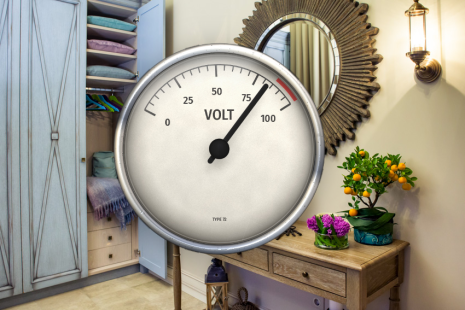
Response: 82.5
